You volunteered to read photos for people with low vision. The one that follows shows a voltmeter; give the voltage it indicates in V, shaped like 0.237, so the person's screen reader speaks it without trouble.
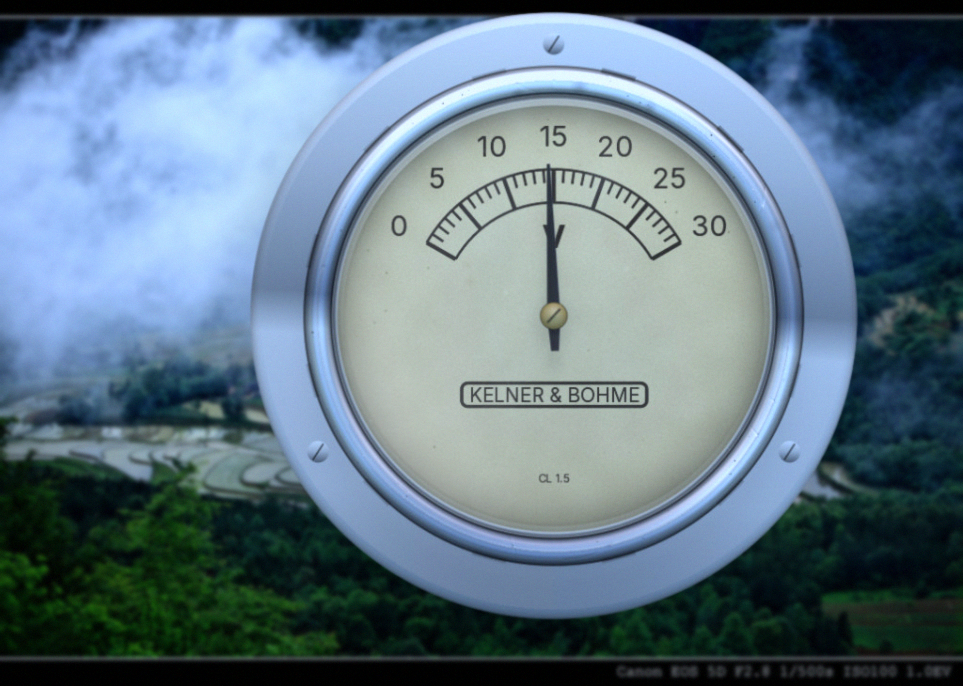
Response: 14.5
